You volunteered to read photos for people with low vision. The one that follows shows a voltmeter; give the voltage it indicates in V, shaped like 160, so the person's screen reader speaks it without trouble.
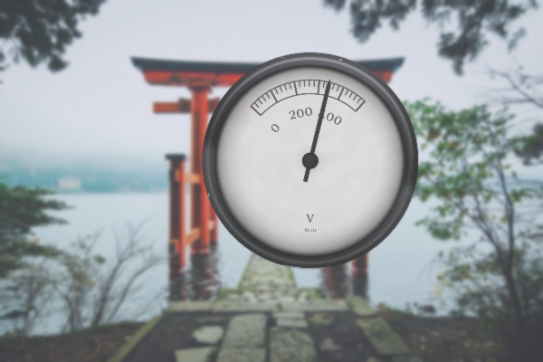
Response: 340
